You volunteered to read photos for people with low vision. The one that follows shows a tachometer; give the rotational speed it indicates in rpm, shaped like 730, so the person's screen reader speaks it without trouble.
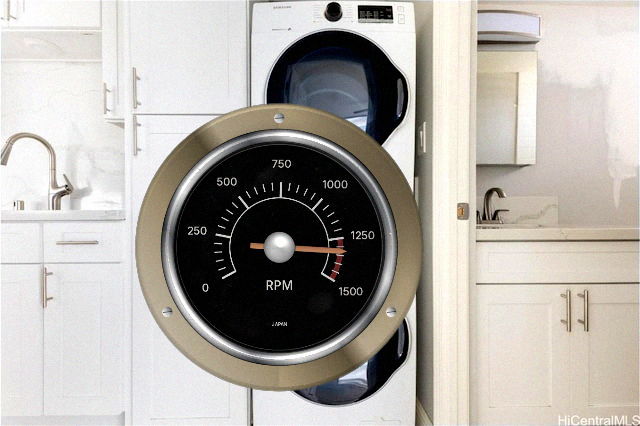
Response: 1325
